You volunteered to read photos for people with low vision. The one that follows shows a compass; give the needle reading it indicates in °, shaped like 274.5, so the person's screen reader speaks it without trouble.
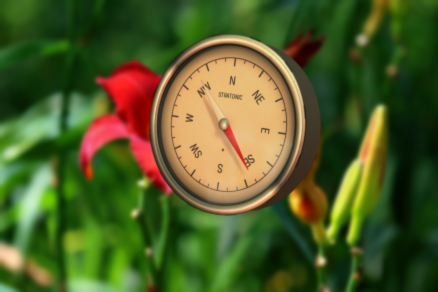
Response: 140
